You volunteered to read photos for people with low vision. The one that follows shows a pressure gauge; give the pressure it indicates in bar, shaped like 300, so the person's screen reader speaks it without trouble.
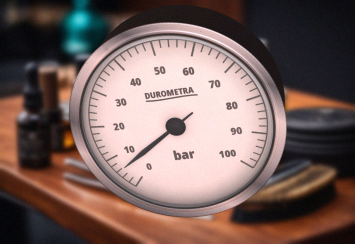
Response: 6
